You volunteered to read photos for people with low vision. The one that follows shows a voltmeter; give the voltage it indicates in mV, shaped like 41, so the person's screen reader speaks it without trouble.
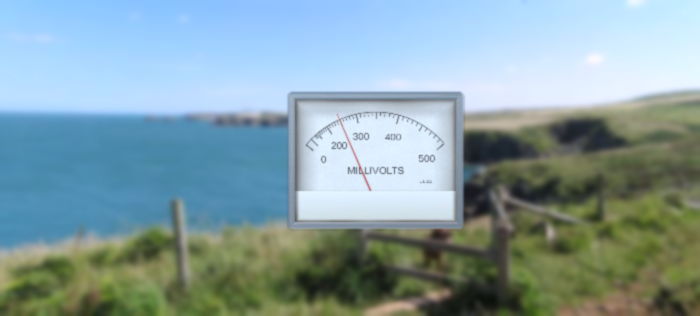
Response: 250
